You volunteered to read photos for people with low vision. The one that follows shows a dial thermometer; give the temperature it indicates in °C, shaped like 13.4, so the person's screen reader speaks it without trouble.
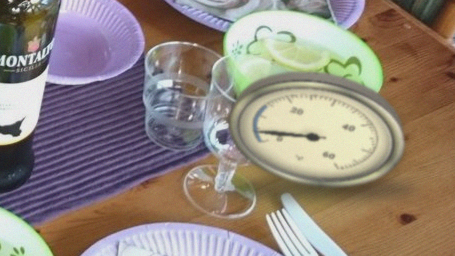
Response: 5
